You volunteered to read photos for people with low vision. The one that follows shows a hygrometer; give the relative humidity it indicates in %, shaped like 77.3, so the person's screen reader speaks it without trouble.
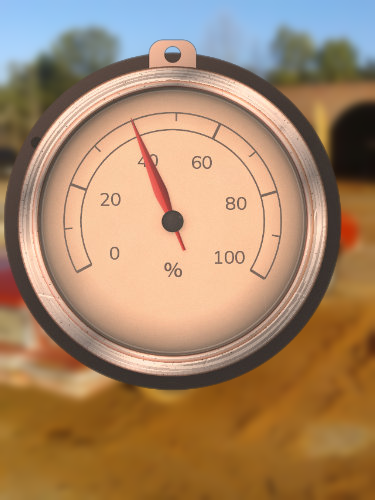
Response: 40
